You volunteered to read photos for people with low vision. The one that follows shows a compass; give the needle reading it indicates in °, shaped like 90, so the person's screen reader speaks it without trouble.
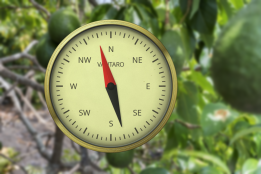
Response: 345
